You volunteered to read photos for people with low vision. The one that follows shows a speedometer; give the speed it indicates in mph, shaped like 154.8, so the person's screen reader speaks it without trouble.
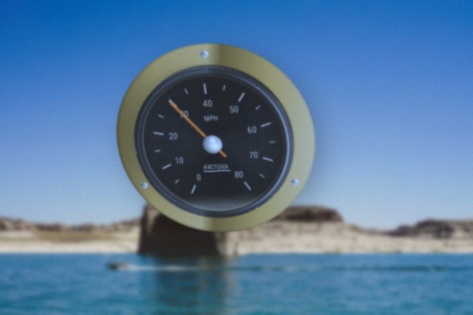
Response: 30
